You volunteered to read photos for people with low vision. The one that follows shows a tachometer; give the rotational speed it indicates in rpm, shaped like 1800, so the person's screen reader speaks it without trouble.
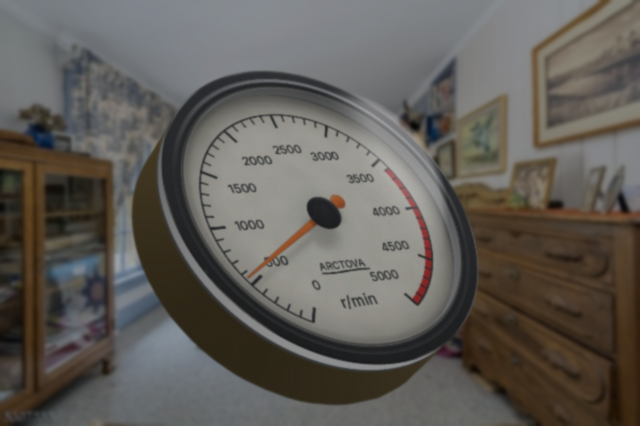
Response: 550
